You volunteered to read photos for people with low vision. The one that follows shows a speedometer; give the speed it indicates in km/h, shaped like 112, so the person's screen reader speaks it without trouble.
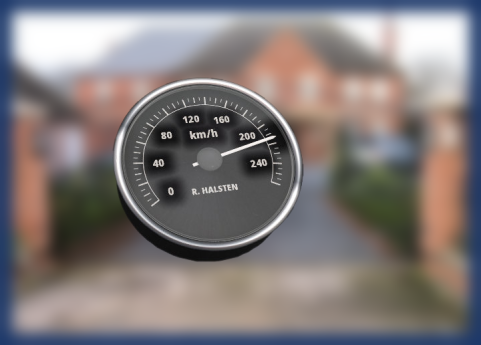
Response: 215
